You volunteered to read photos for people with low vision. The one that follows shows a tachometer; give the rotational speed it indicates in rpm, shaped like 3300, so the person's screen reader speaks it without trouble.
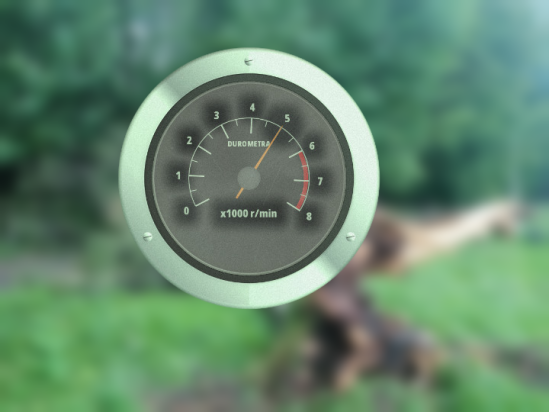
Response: 5000
